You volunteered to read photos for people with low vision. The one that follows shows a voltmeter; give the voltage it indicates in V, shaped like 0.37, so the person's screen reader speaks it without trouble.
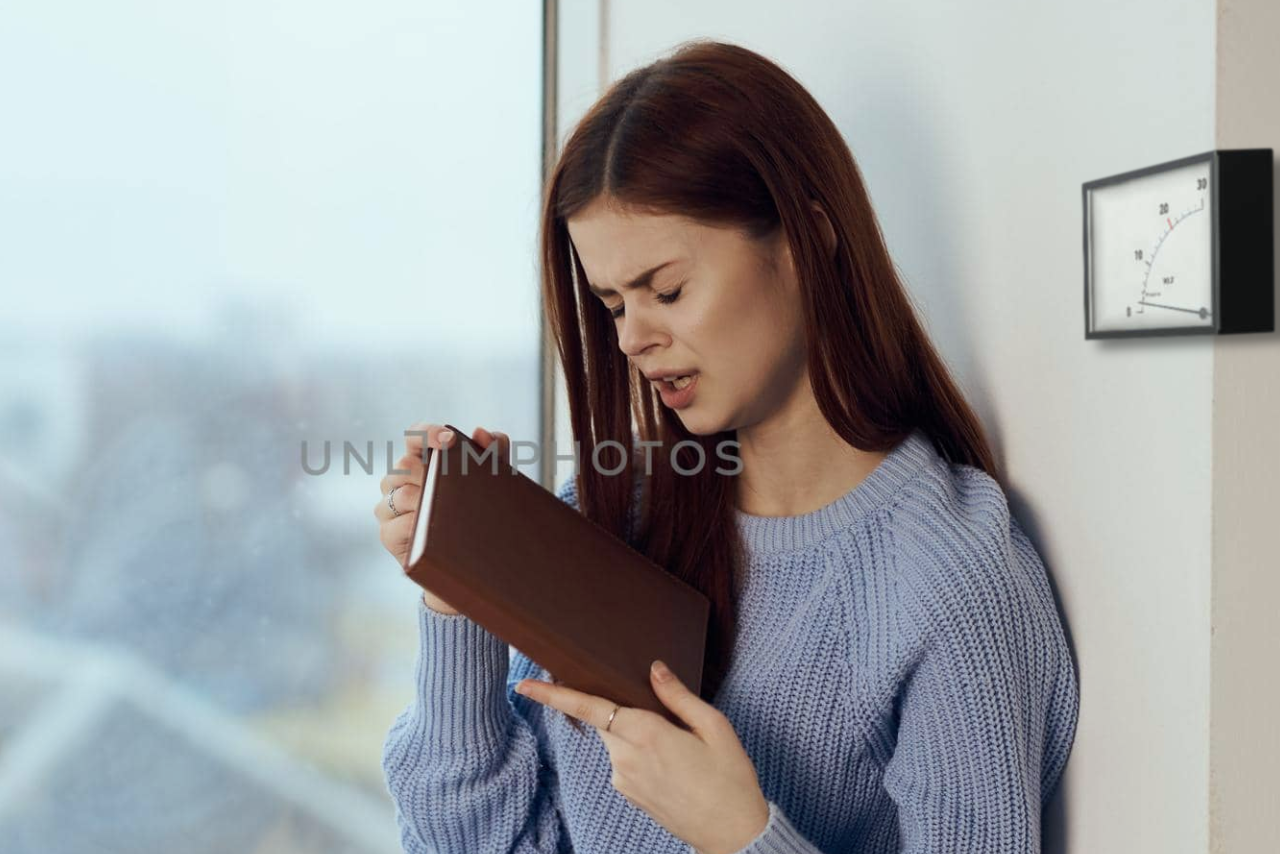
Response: 2
